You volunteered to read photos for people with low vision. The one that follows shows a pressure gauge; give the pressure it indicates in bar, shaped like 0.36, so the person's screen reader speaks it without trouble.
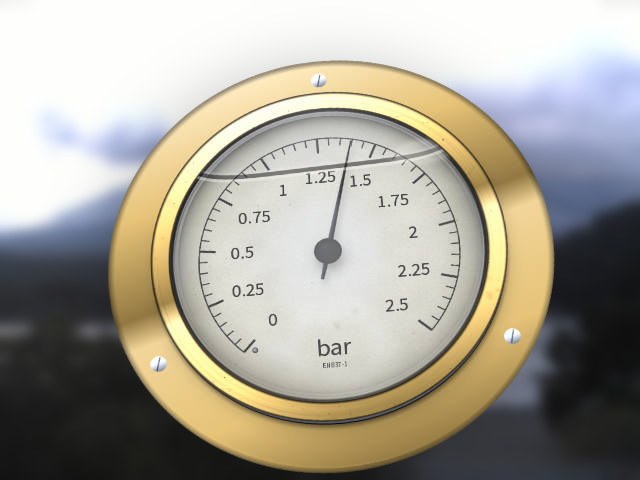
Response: 1.4
